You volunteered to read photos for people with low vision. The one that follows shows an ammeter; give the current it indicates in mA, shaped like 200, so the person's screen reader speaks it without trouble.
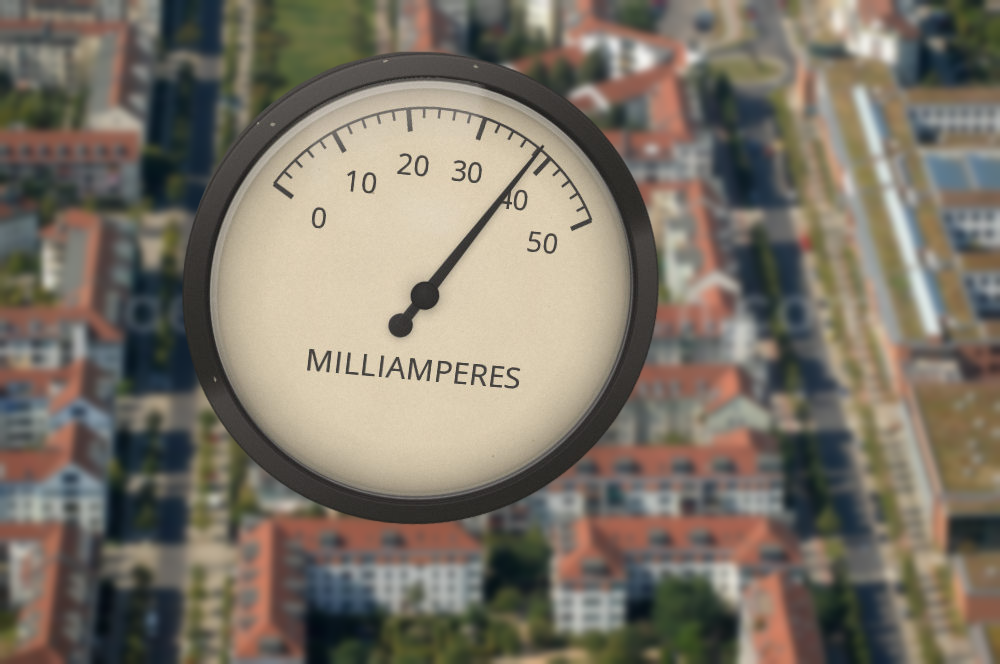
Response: 38
